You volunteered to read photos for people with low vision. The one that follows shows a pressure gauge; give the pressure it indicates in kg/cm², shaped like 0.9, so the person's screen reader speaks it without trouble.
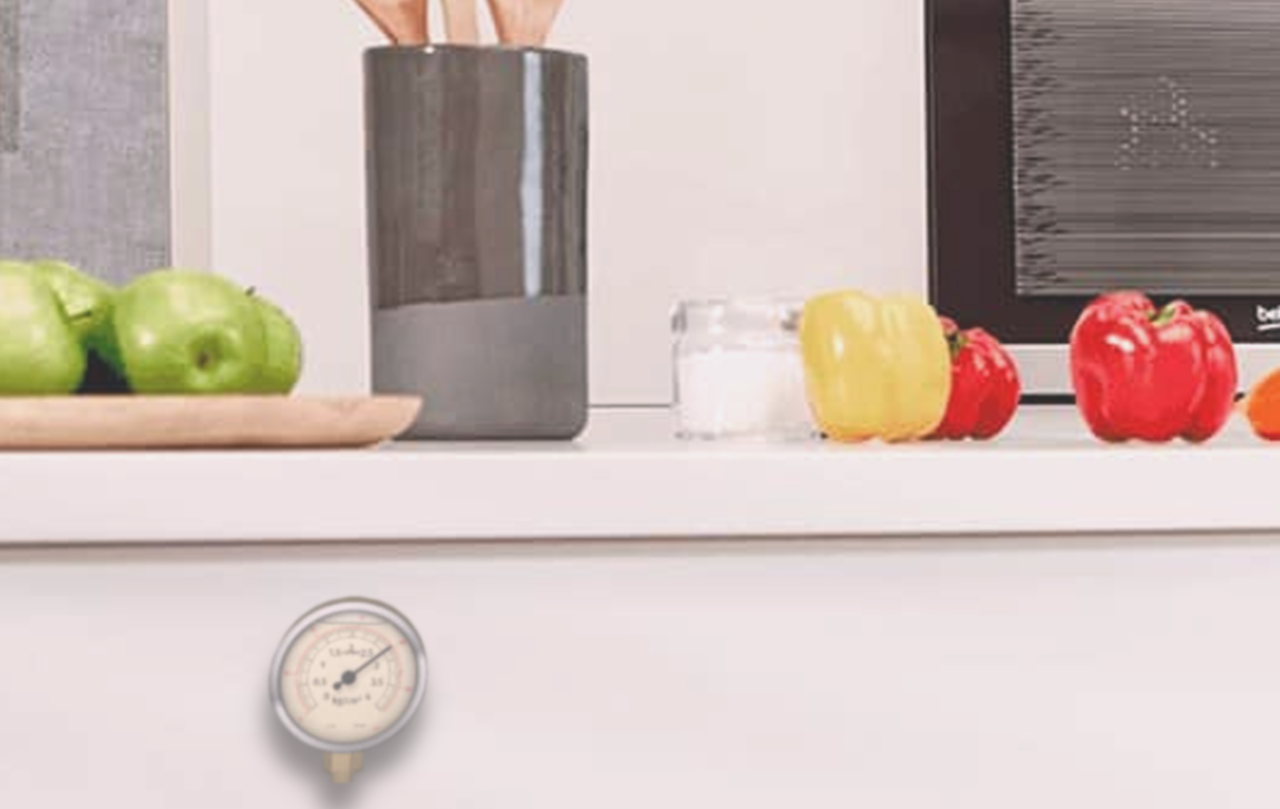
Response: 2.75
